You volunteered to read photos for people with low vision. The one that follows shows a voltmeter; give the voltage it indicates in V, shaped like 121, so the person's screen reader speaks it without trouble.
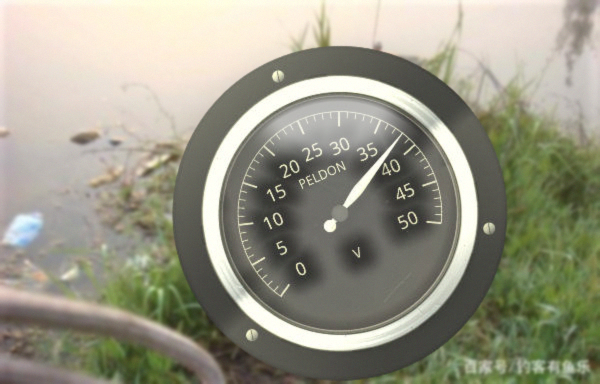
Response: 38
